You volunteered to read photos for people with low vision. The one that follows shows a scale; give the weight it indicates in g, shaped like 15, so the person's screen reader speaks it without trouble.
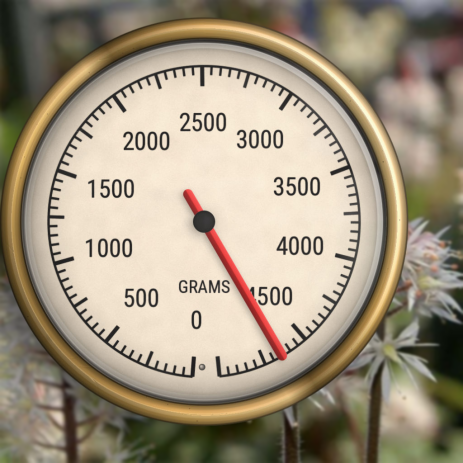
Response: 4650
